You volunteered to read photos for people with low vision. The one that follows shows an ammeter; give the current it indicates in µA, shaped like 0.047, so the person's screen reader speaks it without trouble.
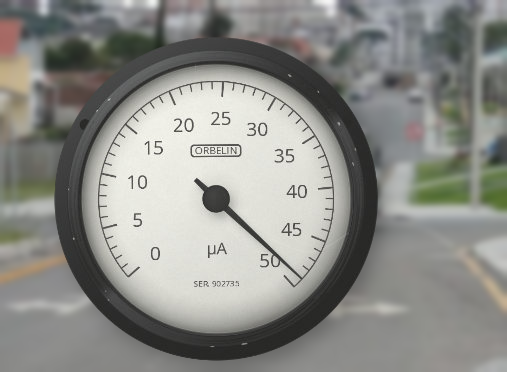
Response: 49
